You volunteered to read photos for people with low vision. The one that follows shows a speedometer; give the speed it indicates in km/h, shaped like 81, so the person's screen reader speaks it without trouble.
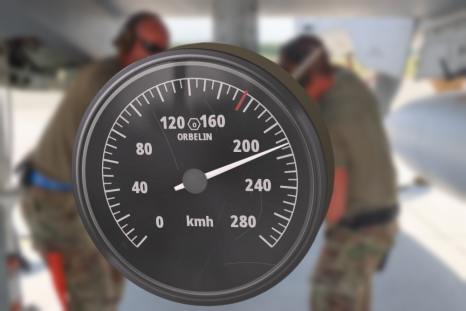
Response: 212.5
